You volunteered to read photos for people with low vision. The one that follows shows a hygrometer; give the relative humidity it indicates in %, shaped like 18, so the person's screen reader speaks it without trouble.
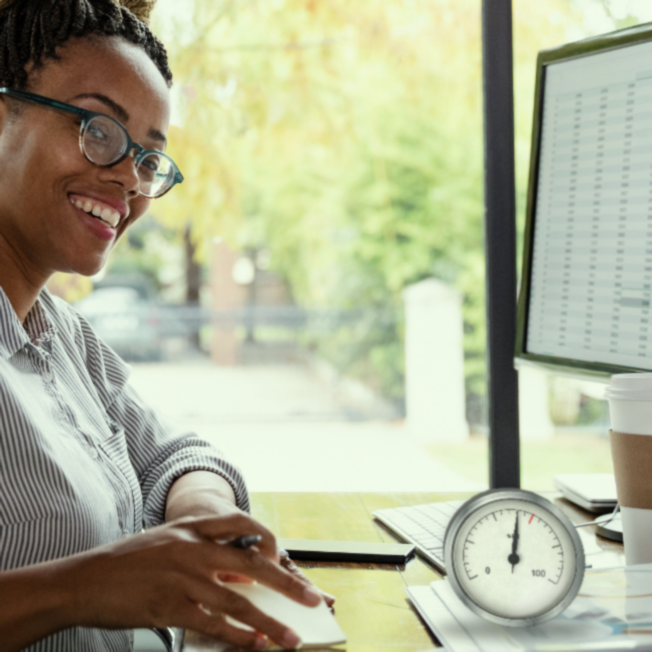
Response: 52
